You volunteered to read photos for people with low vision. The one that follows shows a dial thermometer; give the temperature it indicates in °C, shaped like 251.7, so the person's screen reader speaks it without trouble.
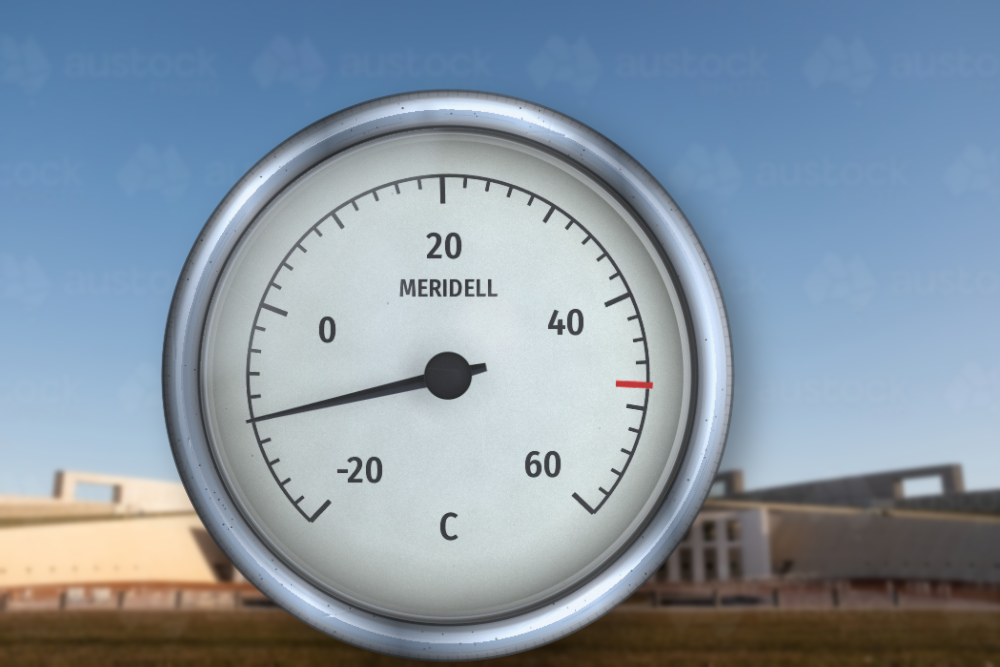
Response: -10
